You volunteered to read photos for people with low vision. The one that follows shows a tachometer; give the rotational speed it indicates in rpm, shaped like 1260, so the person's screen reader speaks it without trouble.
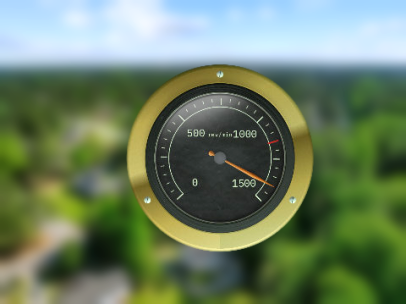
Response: 1400
